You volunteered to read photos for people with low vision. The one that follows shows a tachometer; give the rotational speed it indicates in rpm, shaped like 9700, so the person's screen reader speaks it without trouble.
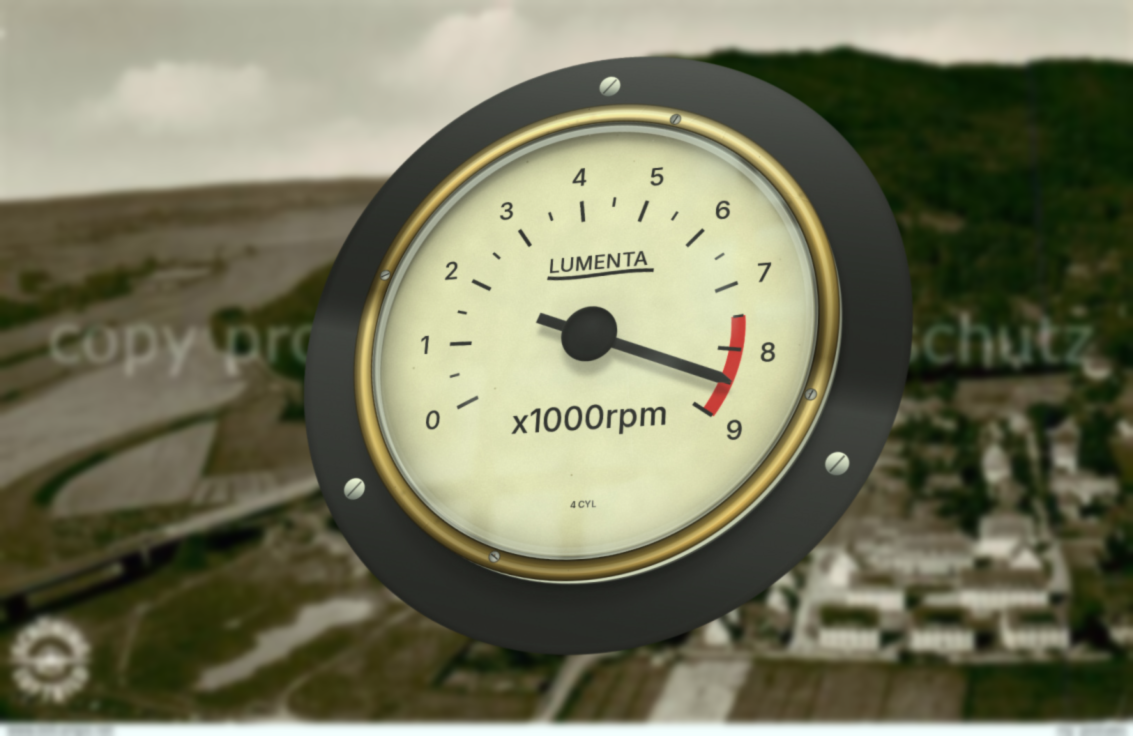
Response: 8500
